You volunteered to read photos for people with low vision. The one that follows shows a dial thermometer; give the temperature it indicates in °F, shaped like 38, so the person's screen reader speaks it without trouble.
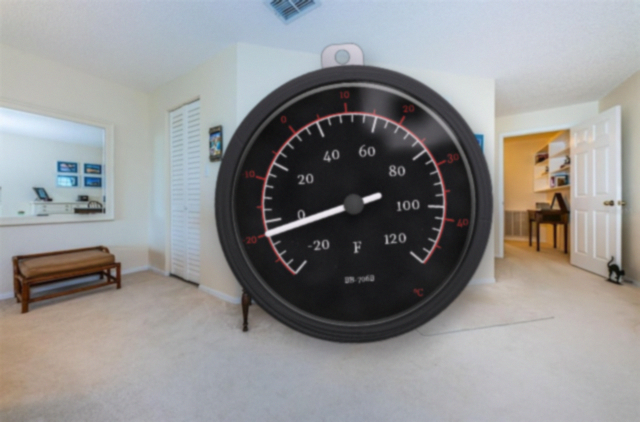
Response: -4
